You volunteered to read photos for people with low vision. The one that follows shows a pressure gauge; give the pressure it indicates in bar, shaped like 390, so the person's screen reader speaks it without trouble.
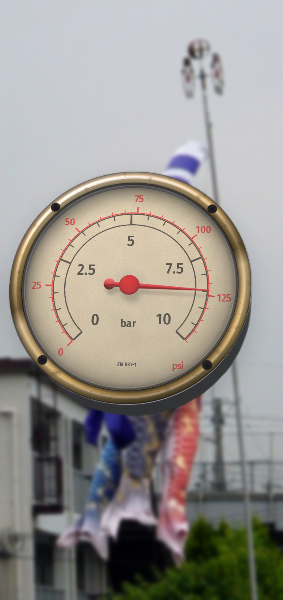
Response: 8.5
